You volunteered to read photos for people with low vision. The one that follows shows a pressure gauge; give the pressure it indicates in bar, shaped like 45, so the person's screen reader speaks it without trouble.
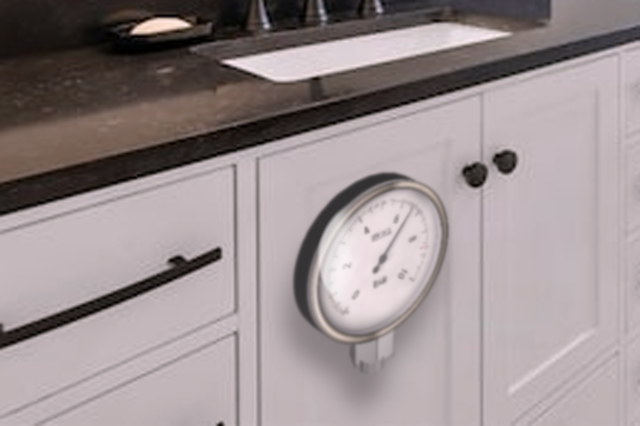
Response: 6.5
